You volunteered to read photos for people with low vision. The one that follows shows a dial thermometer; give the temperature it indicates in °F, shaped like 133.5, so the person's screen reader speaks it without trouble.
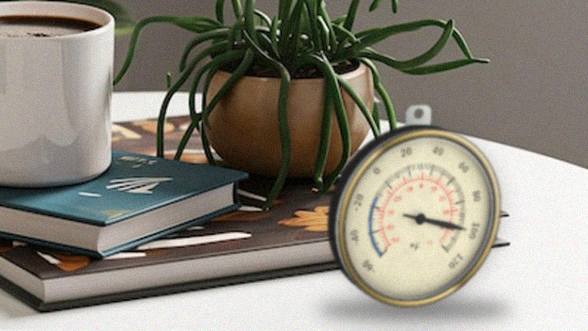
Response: 100
